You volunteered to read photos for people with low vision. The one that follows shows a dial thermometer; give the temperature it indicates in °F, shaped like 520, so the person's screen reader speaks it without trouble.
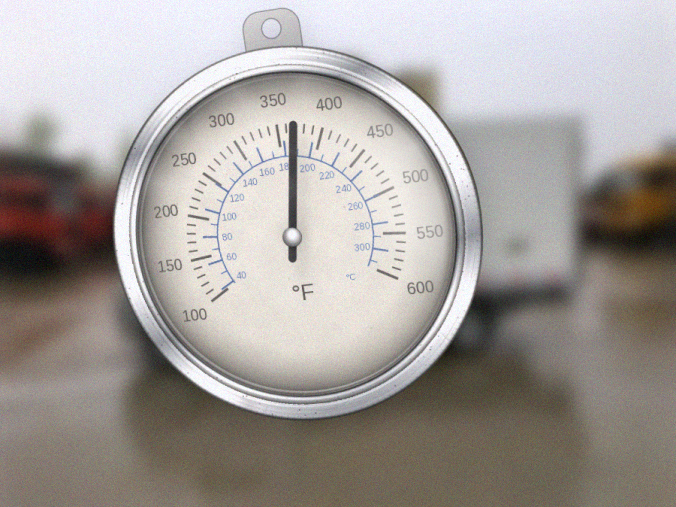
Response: 370
